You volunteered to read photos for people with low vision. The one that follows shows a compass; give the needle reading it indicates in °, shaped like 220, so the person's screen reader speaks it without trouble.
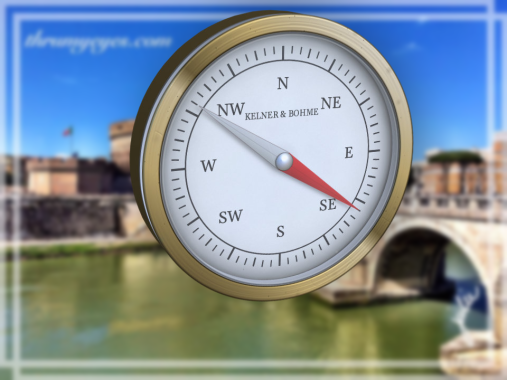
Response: 125
